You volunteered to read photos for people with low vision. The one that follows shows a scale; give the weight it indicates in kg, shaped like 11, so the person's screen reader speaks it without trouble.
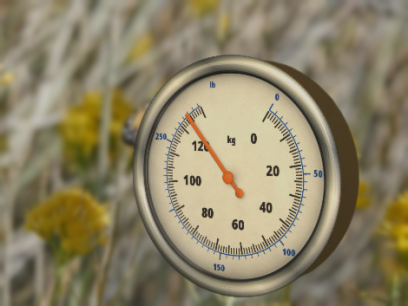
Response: 125
